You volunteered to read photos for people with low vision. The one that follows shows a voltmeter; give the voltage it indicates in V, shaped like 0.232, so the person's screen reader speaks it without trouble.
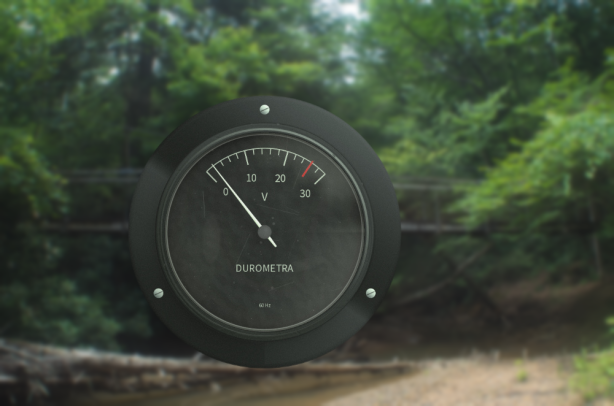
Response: 2
